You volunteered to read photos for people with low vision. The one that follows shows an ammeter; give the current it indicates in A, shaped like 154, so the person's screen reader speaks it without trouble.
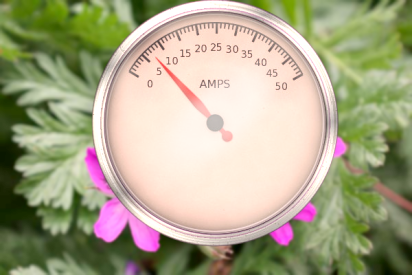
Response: 7
